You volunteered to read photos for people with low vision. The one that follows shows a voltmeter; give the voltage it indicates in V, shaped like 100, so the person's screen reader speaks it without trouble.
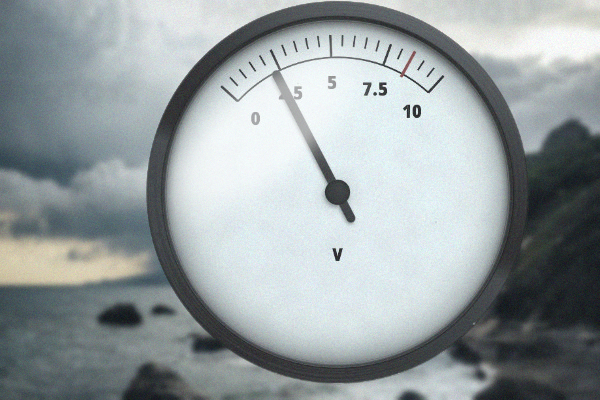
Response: 2.25
